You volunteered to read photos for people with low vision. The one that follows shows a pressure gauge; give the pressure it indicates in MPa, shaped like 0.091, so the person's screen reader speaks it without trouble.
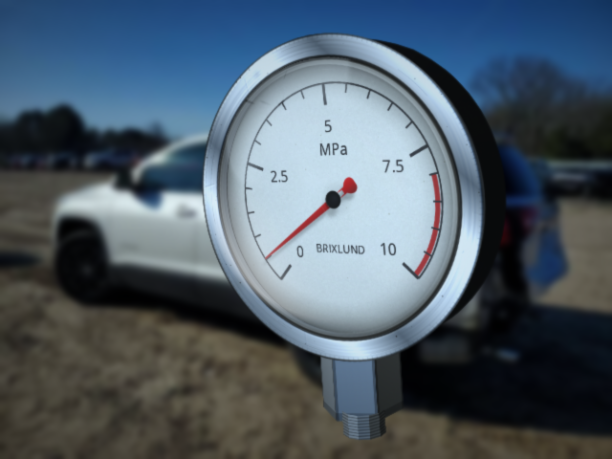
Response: 0.5
